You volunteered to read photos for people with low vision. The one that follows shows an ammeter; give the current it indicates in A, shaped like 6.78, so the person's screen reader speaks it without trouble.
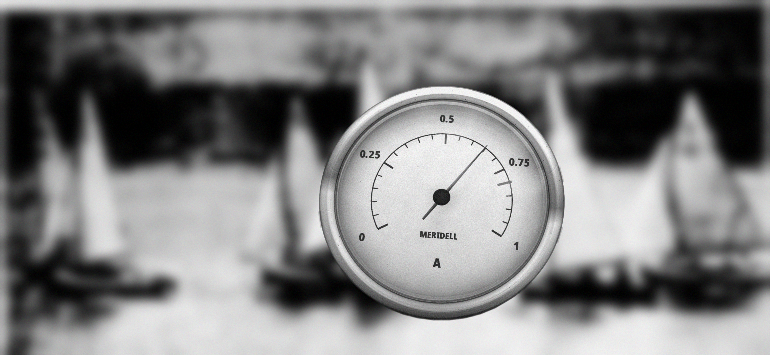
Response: 0.65
